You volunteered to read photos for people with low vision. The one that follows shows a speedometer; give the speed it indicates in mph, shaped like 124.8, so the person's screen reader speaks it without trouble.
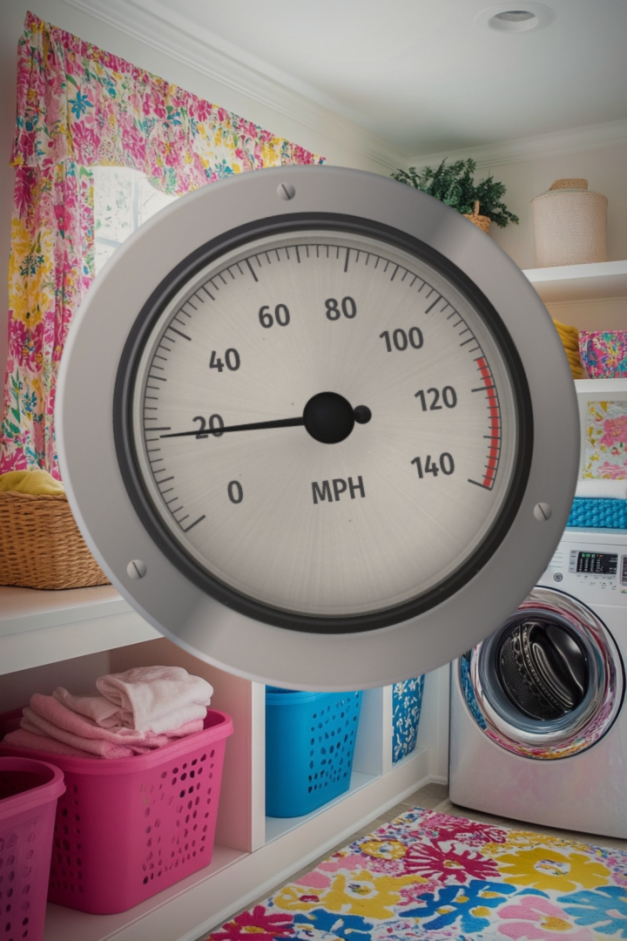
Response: 18
